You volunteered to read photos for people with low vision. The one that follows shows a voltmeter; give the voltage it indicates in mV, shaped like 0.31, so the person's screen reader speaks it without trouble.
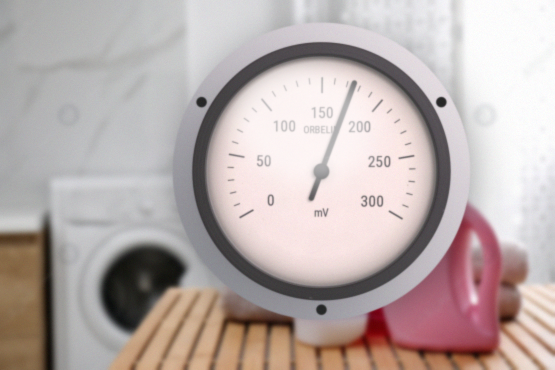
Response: 175
